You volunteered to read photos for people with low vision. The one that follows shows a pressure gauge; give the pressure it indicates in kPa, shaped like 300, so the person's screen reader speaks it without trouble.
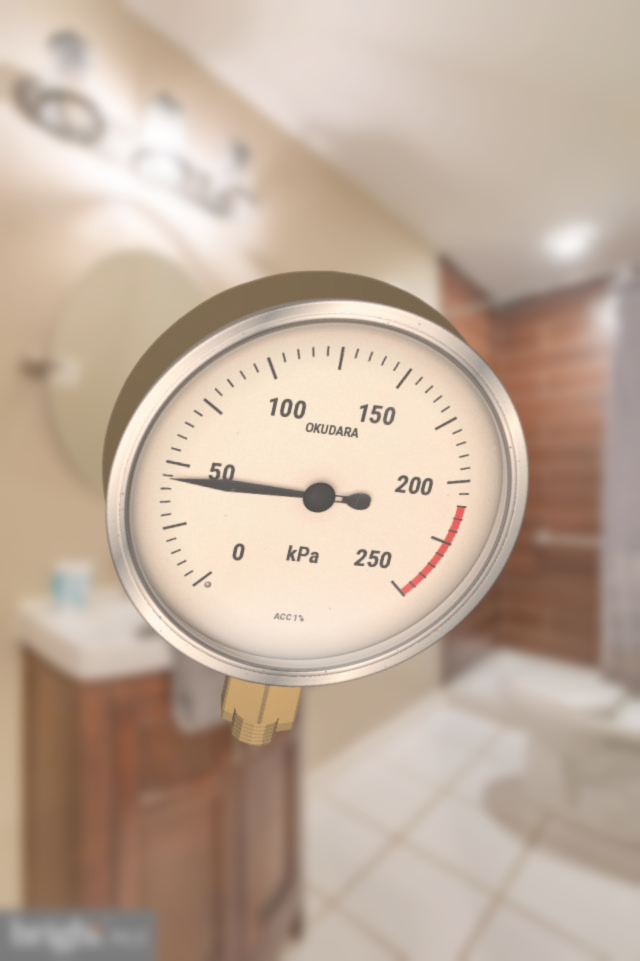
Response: 45
